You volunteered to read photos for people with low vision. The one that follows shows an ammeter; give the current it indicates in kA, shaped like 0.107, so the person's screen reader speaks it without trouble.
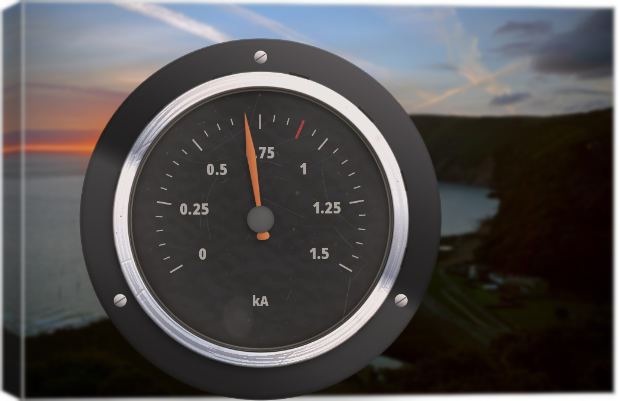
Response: 0.7
